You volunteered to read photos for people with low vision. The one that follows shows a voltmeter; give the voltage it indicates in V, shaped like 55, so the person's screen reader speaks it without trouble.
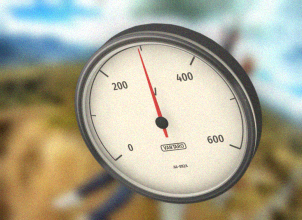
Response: 300
